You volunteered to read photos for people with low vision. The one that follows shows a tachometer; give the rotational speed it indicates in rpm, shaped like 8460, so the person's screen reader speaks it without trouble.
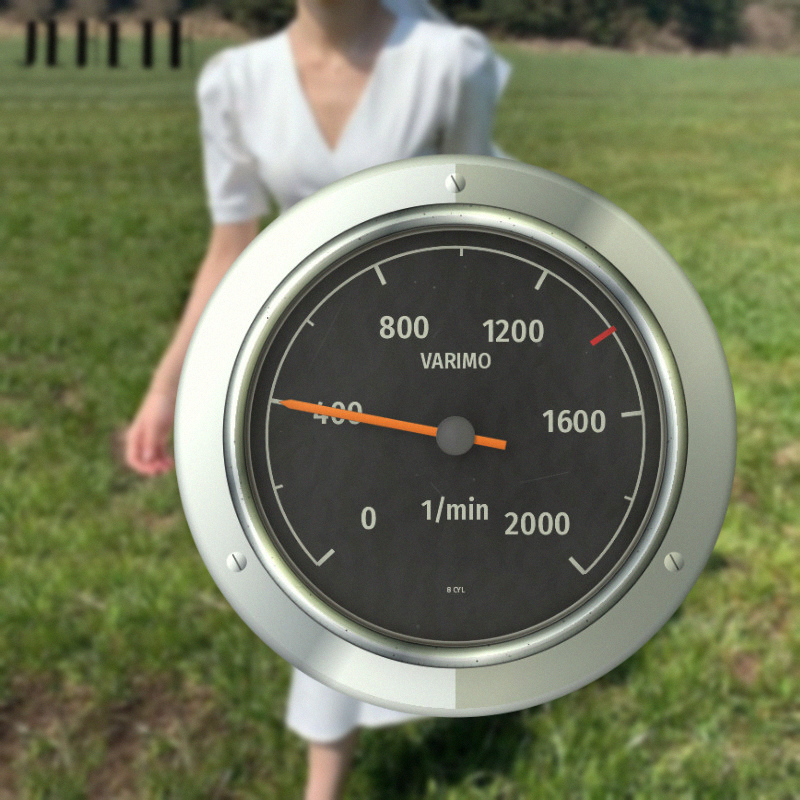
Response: 400
